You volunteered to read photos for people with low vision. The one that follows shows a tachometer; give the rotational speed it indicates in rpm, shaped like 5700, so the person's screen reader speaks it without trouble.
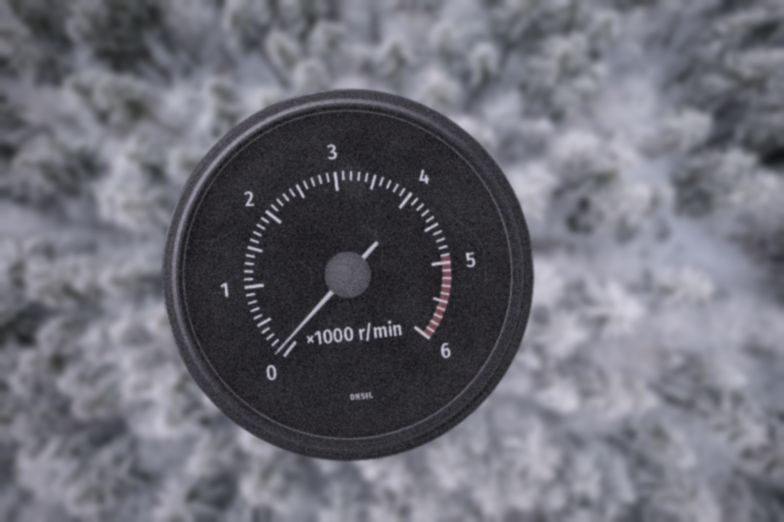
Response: 100
